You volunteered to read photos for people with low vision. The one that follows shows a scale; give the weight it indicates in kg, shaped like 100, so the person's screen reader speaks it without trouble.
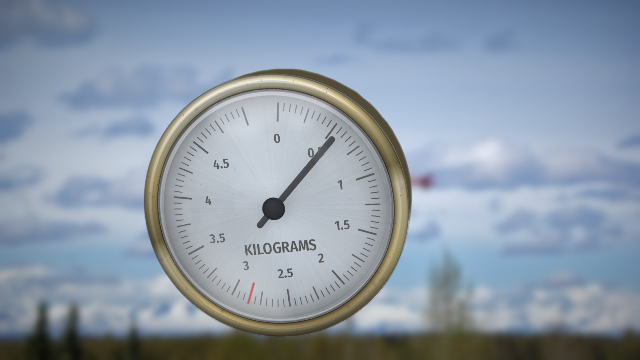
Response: 0.55
